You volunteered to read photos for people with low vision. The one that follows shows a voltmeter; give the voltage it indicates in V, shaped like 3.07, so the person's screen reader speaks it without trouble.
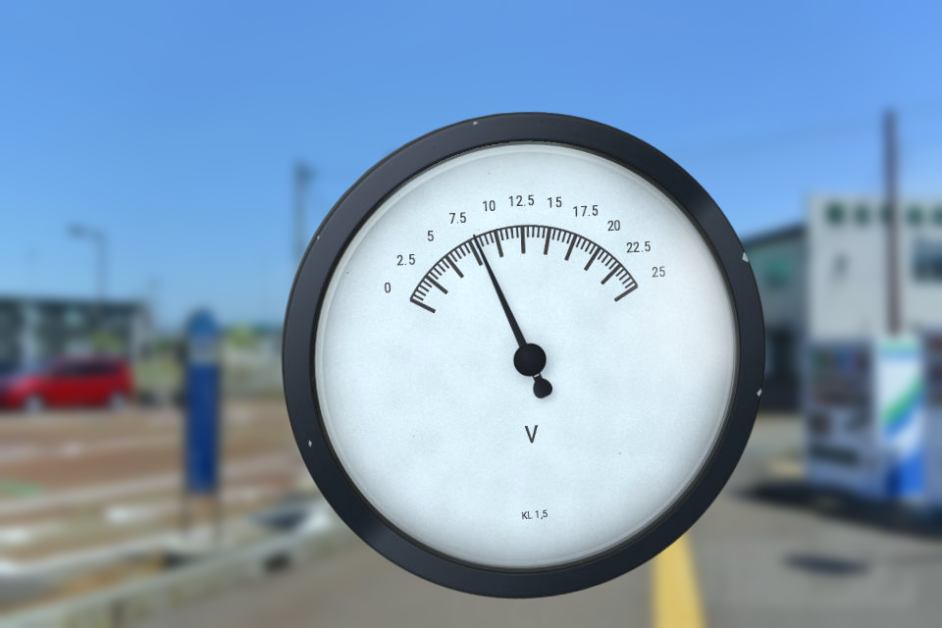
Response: 8
